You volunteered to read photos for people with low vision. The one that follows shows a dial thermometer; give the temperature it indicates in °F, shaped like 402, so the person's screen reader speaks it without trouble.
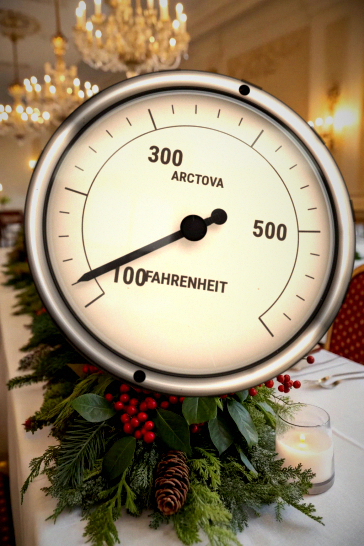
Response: 120
